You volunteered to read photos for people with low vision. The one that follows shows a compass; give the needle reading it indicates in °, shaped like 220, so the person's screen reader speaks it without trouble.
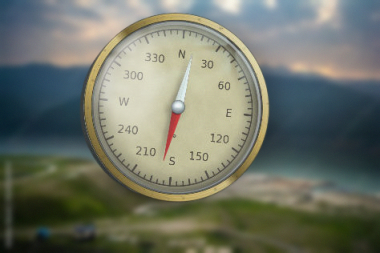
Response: 190
